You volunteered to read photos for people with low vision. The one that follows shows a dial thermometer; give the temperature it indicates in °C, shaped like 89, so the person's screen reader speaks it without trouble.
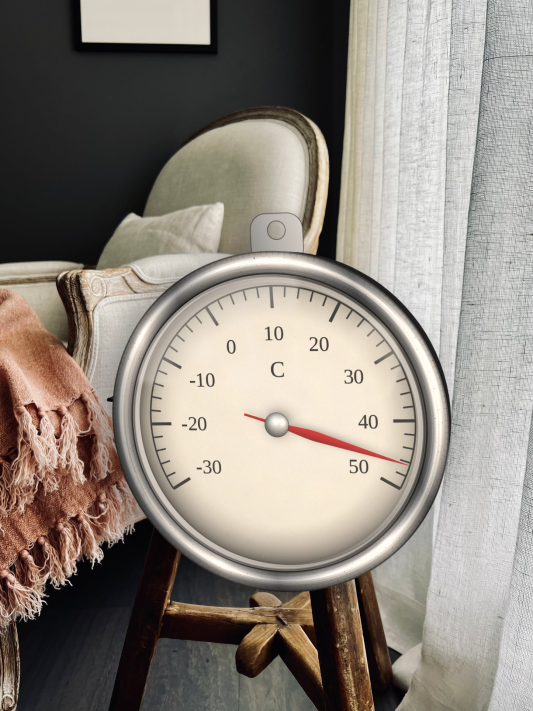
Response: 46
